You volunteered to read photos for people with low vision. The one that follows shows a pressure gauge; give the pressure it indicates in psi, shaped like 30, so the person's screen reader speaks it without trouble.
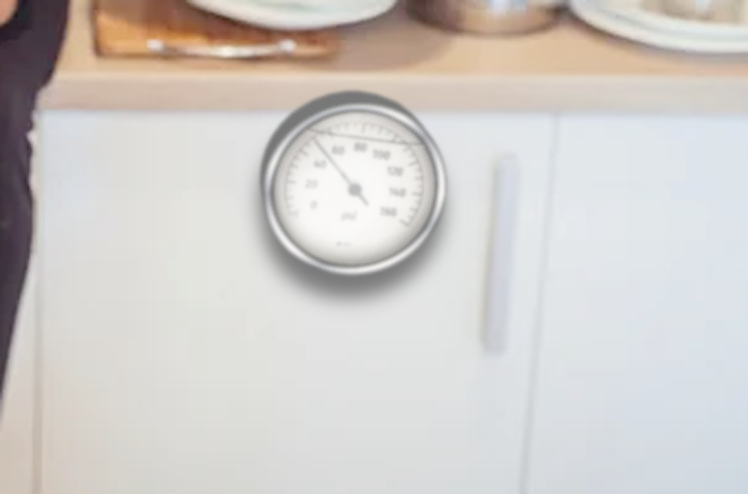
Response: 50
